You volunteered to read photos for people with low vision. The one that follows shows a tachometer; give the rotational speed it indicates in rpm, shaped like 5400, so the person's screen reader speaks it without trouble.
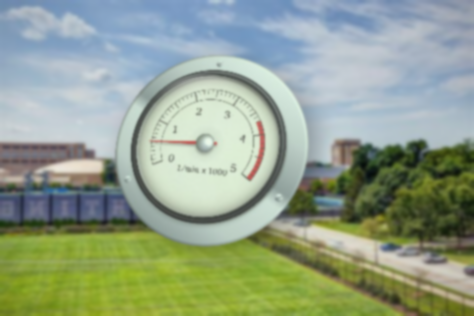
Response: 500
